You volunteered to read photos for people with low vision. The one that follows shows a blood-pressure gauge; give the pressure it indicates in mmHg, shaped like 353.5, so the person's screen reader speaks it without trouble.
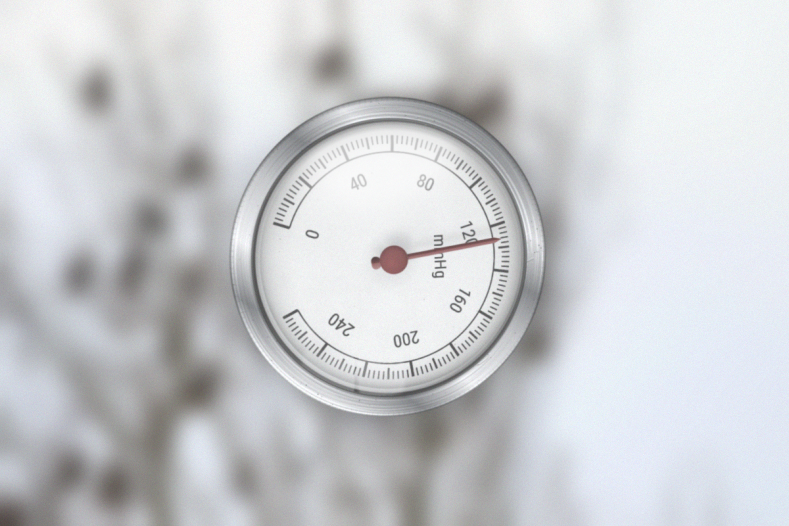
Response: 126
